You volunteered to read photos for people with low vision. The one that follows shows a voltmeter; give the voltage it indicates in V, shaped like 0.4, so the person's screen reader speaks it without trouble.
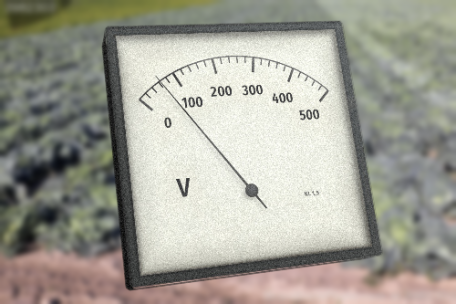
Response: 60
